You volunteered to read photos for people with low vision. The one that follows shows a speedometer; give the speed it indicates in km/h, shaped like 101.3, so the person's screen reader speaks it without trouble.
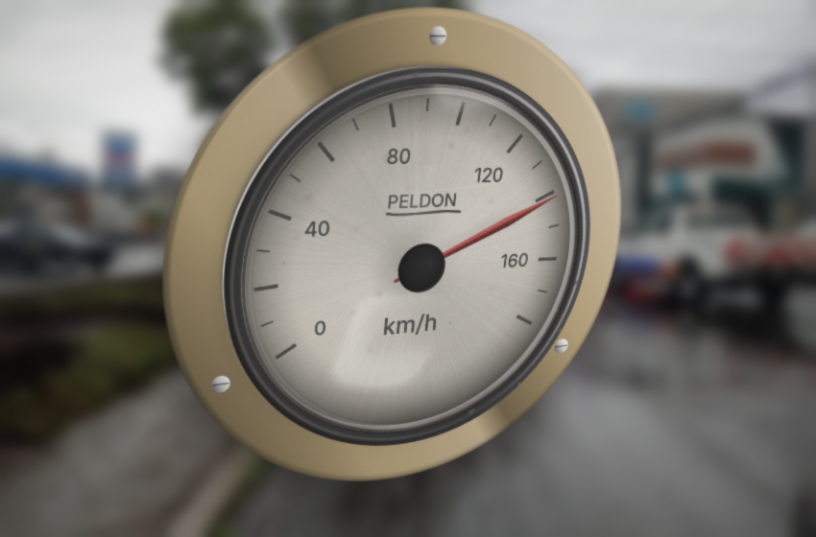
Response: 140
